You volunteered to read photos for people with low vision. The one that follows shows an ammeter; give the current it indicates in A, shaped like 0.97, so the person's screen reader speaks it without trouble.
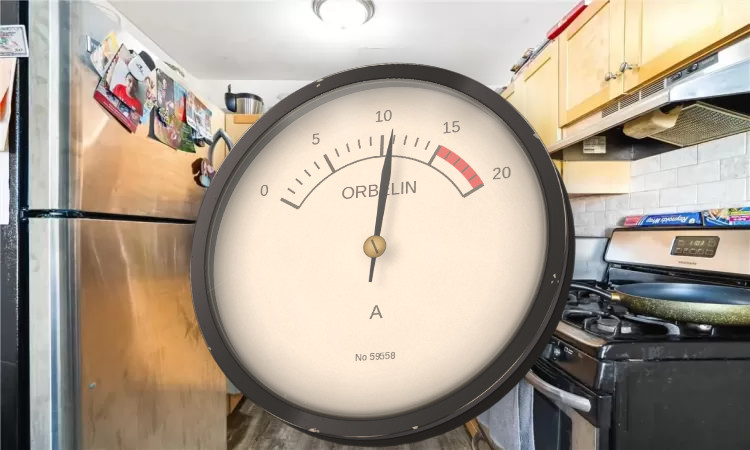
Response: 11
